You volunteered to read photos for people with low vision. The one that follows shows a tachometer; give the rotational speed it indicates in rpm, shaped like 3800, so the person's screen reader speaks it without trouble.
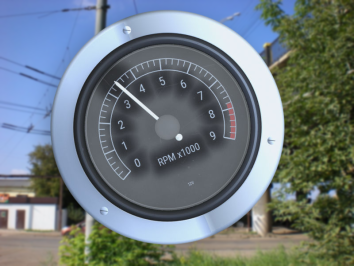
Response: 3400
